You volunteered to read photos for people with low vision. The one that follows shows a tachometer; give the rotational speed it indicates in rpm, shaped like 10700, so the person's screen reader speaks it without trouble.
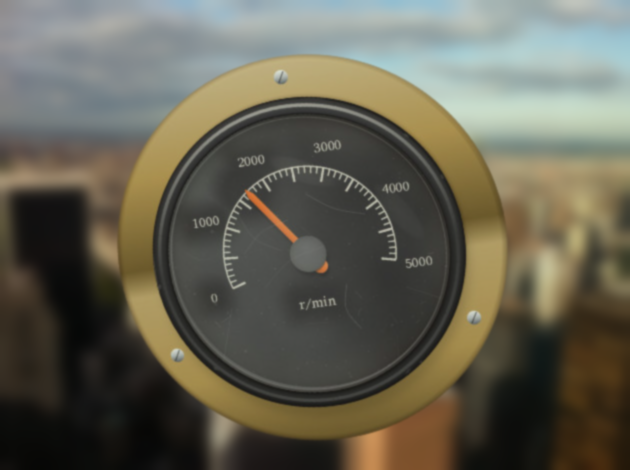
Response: 1700
